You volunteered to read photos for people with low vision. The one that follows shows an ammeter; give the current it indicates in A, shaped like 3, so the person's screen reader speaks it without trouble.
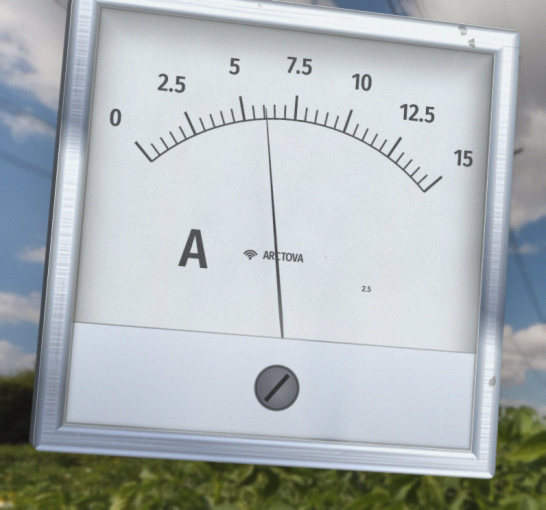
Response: 6
